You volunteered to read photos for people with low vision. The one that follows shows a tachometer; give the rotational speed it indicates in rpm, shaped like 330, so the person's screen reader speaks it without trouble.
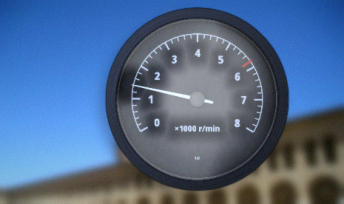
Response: 1400
